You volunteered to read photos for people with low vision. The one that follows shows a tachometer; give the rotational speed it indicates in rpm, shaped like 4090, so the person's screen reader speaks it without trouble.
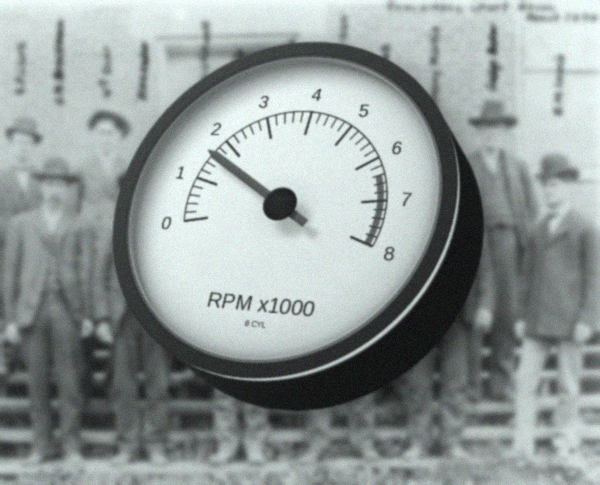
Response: 1600
